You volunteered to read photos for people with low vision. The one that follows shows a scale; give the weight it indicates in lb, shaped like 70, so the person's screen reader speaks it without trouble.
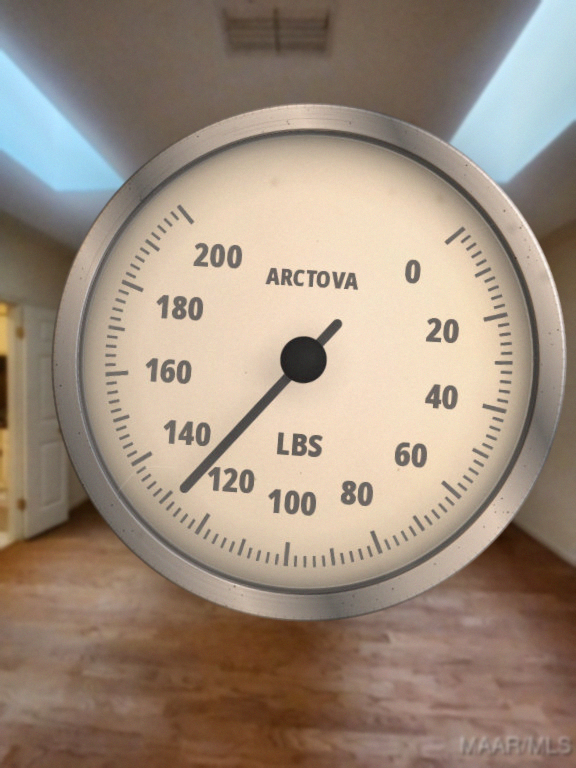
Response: 128
